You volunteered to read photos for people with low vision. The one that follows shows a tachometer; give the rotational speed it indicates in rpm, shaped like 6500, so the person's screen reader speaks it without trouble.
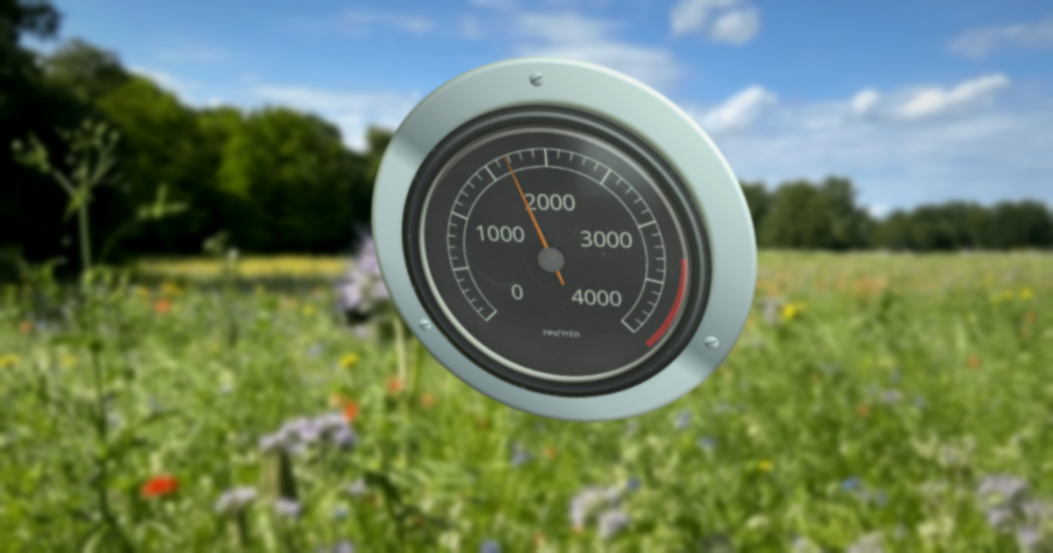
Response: 1700
